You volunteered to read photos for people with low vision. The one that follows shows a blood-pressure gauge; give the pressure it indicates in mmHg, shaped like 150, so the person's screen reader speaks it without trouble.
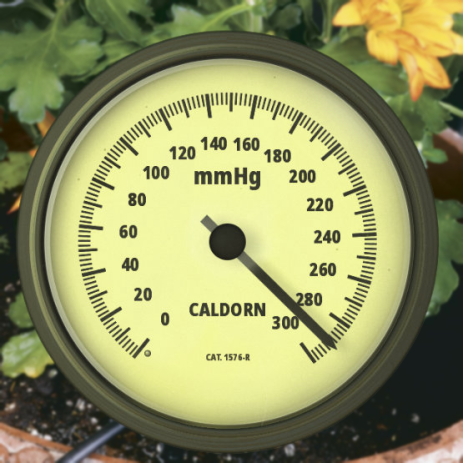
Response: 290
